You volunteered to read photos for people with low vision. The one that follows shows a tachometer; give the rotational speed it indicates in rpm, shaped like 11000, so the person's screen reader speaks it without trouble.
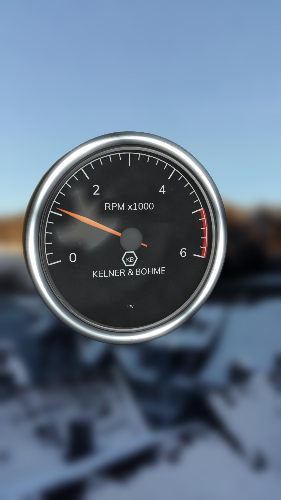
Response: 1100
